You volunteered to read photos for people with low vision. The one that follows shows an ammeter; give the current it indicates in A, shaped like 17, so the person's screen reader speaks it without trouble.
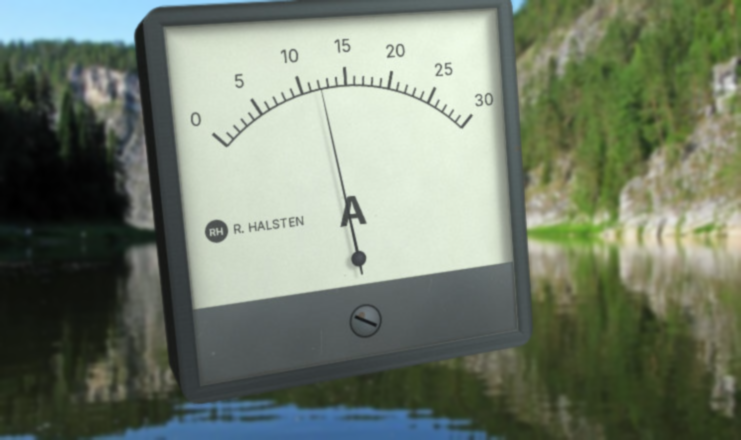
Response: 12
